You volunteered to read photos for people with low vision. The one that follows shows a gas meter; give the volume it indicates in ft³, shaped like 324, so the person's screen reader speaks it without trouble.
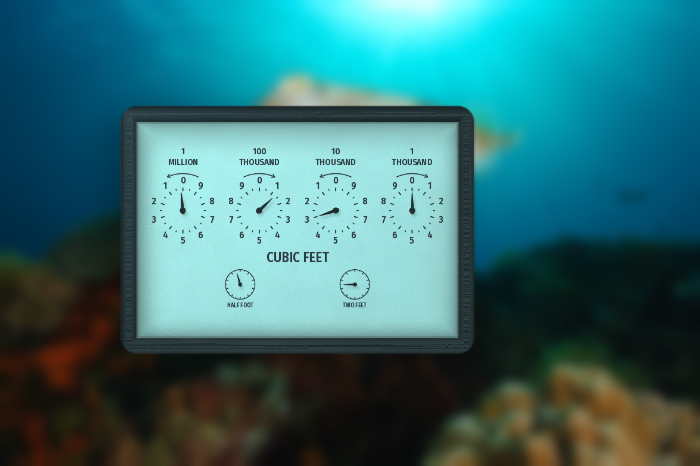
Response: 13000
